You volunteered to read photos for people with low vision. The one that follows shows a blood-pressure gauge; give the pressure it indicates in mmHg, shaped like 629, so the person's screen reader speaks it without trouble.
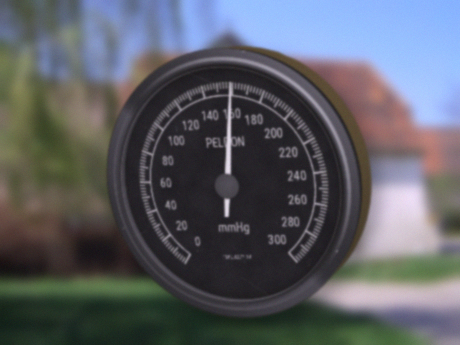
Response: 160
